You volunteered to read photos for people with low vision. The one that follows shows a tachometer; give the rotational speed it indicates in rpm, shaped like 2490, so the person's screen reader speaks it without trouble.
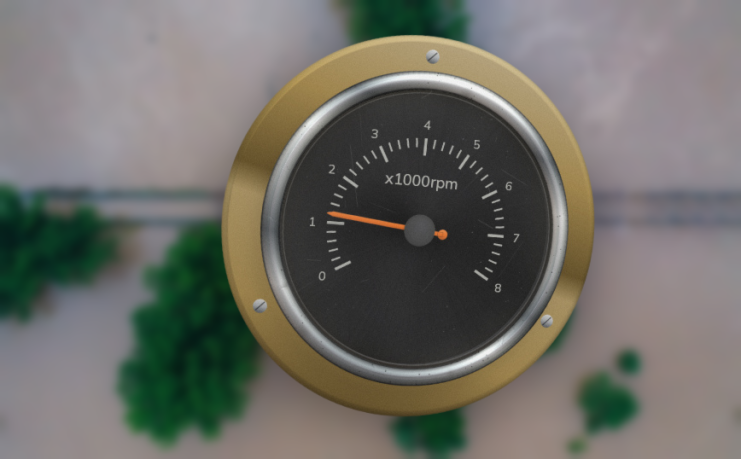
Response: 1200
